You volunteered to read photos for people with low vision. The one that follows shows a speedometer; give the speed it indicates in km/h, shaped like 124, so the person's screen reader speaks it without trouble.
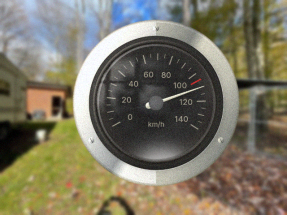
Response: 110
